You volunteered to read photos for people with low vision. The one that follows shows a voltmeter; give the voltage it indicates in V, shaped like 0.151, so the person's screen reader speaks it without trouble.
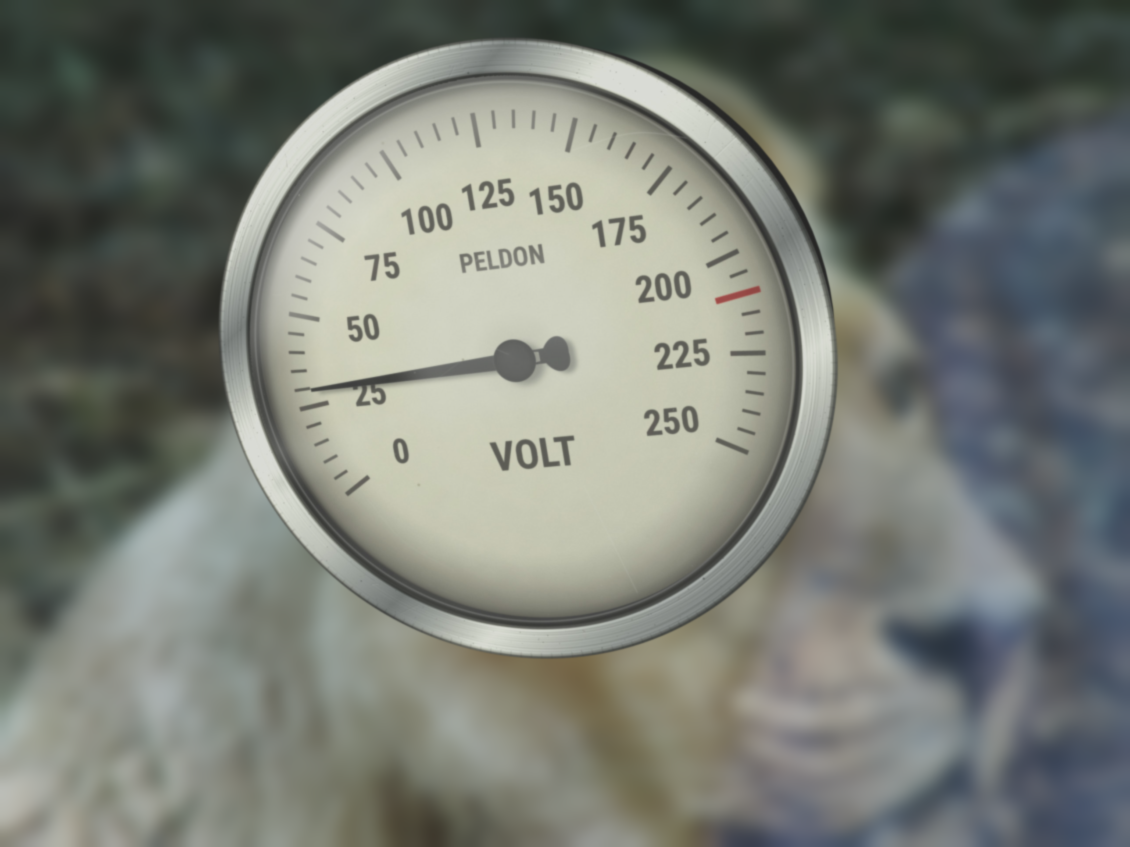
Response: 30
